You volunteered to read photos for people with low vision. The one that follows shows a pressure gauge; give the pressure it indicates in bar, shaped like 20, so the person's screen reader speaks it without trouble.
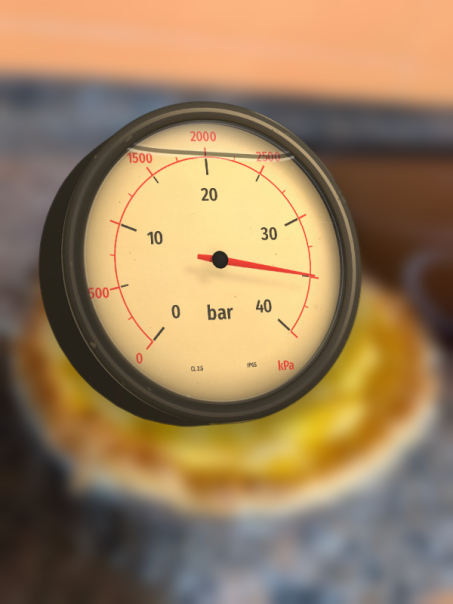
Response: 35
